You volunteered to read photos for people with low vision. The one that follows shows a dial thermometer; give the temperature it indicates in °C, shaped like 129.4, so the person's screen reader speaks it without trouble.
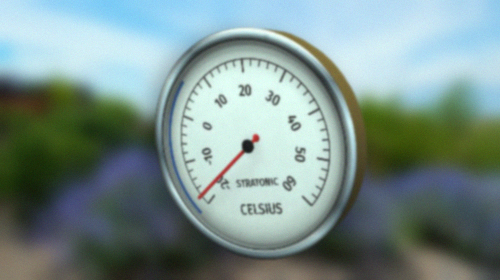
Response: -18
